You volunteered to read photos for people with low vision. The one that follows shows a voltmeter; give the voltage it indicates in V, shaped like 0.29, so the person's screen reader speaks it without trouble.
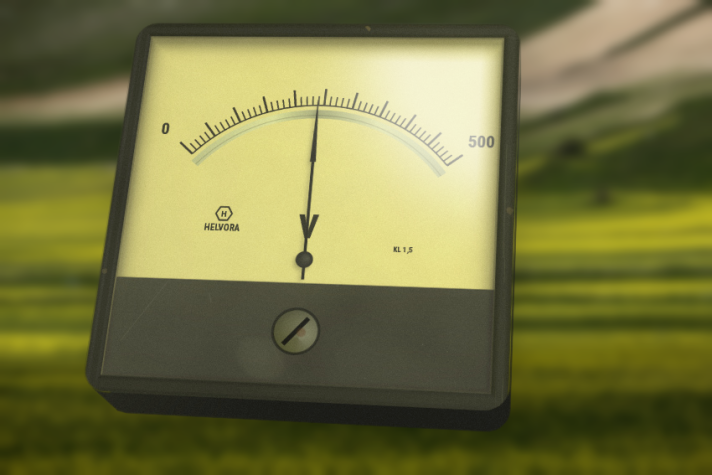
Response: 240
